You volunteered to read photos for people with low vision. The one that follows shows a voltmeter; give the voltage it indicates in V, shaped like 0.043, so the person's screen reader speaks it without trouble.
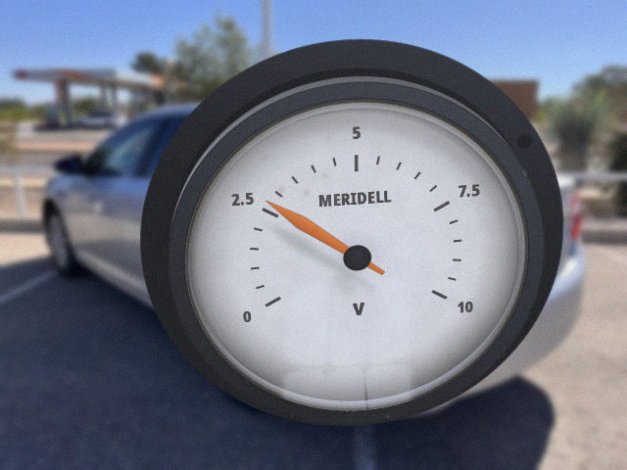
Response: 2.75
